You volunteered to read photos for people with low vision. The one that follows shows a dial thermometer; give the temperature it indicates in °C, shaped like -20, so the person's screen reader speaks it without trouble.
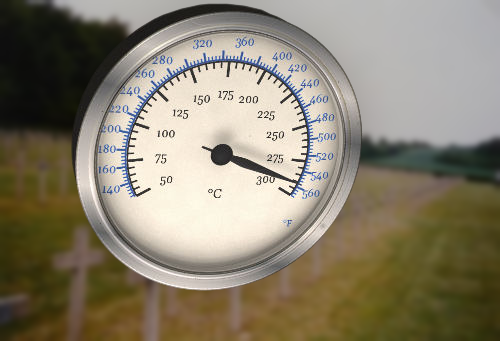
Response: 290
